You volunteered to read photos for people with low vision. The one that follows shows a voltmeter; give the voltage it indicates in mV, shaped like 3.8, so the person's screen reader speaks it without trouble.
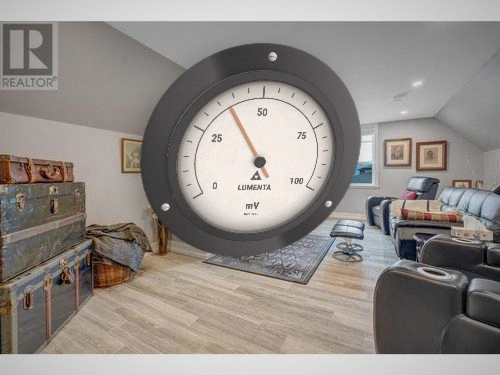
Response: 37.5
